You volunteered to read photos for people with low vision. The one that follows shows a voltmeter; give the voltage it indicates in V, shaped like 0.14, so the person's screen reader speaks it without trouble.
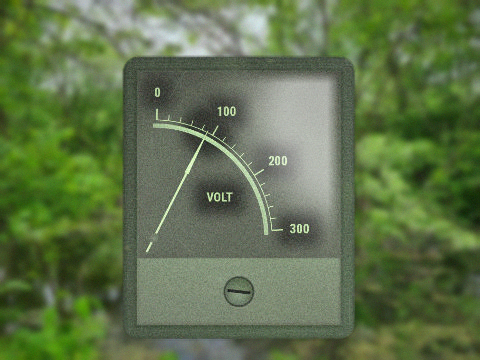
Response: 90
